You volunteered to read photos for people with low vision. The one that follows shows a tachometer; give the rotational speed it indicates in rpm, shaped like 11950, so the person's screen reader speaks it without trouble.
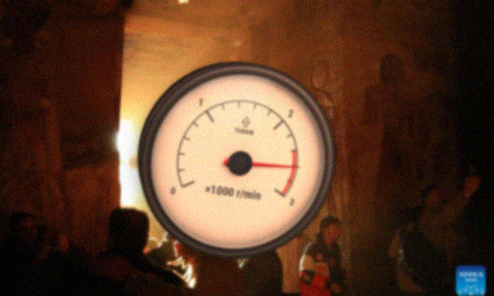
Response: 2600
